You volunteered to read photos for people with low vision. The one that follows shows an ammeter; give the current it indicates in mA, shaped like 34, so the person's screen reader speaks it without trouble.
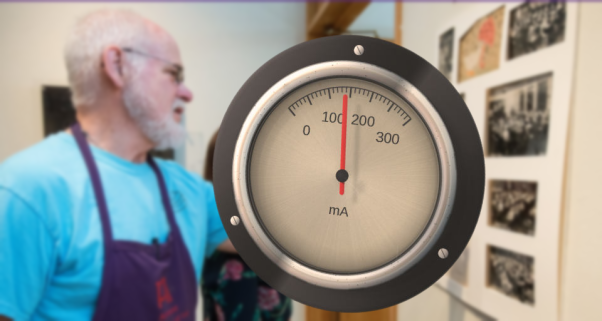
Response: 140
